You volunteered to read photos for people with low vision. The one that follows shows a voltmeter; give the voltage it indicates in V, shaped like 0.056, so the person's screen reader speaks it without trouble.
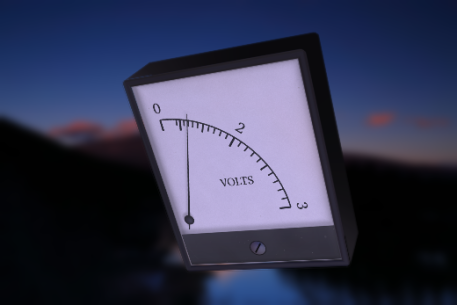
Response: 1.2
